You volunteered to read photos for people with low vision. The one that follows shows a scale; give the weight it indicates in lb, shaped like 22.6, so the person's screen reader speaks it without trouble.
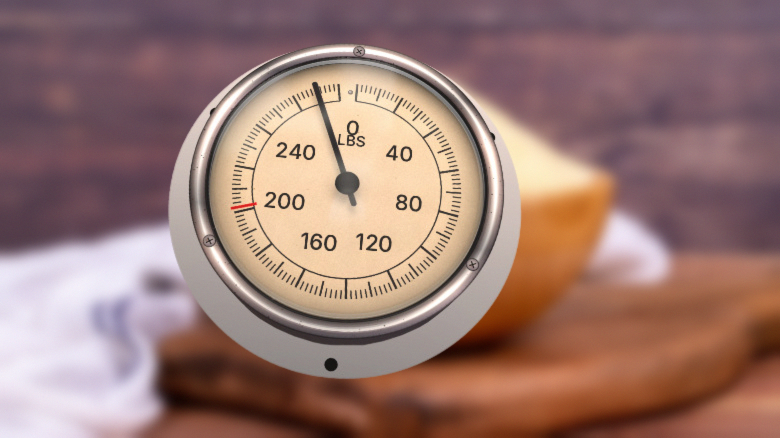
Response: 270
